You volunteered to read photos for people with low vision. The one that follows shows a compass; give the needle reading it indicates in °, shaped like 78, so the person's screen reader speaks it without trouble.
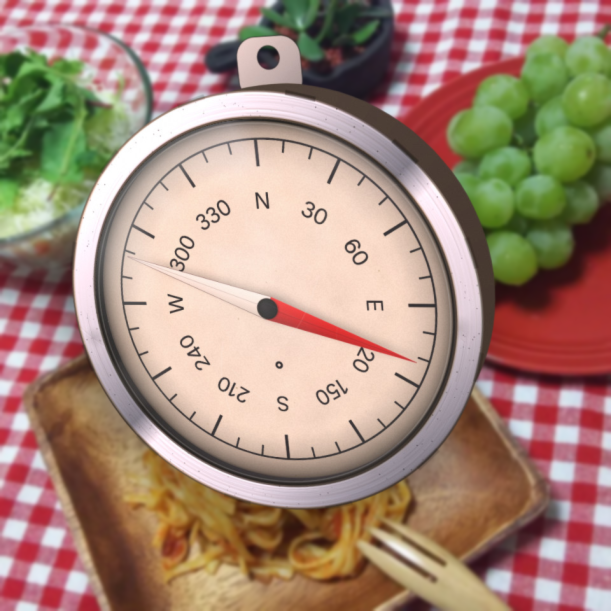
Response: 110
